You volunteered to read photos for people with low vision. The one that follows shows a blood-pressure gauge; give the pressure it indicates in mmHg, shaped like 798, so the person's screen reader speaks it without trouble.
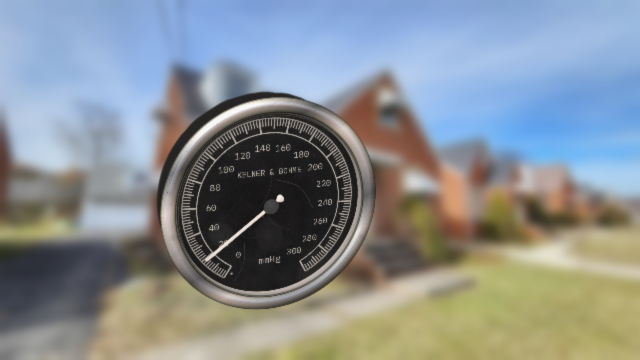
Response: 20
